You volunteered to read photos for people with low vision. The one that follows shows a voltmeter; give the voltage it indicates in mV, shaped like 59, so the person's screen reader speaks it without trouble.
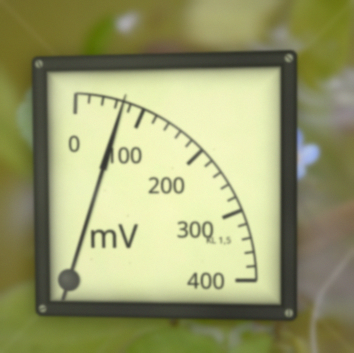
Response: 70
